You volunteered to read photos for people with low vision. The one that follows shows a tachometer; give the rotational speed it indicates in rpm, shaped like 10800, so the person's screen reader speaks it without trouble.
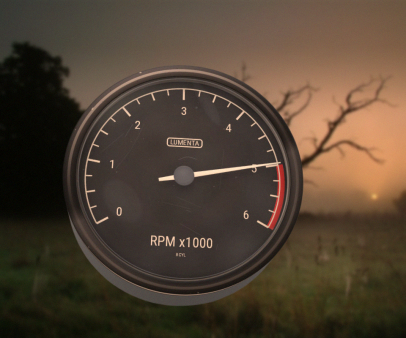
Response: 5000
